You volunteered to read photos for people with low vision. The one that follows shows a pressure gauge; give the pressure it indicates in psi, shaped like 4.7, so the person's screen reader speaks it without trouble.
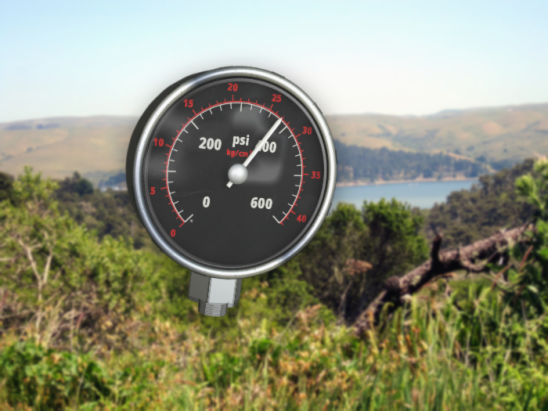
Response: 380
